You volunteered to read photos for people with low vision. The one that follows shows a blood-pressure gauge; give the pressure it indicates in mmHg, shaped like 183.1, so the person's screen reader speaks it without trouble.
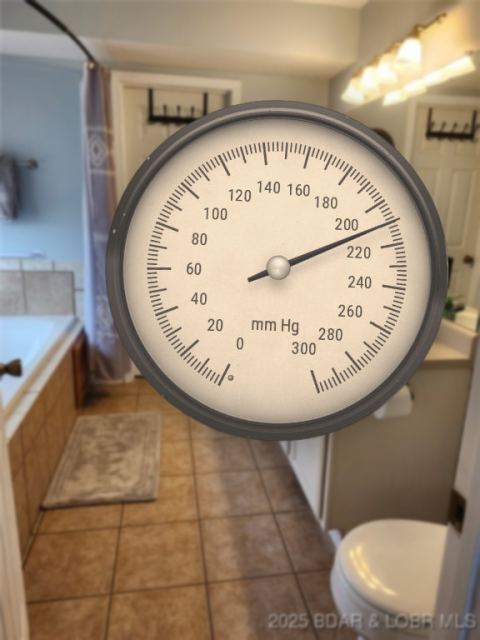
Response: 210
